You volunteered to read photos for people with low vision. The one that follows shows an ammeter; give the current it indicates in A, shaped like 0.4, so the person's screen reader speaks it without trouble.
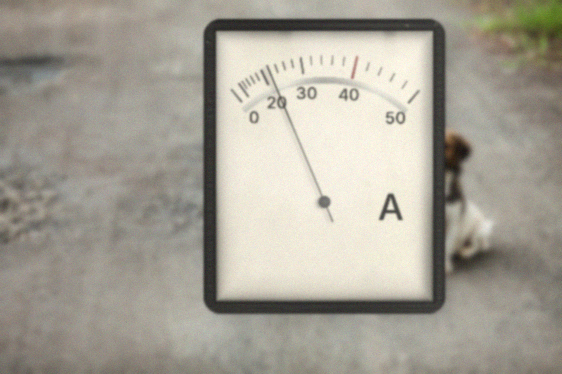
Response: 22
